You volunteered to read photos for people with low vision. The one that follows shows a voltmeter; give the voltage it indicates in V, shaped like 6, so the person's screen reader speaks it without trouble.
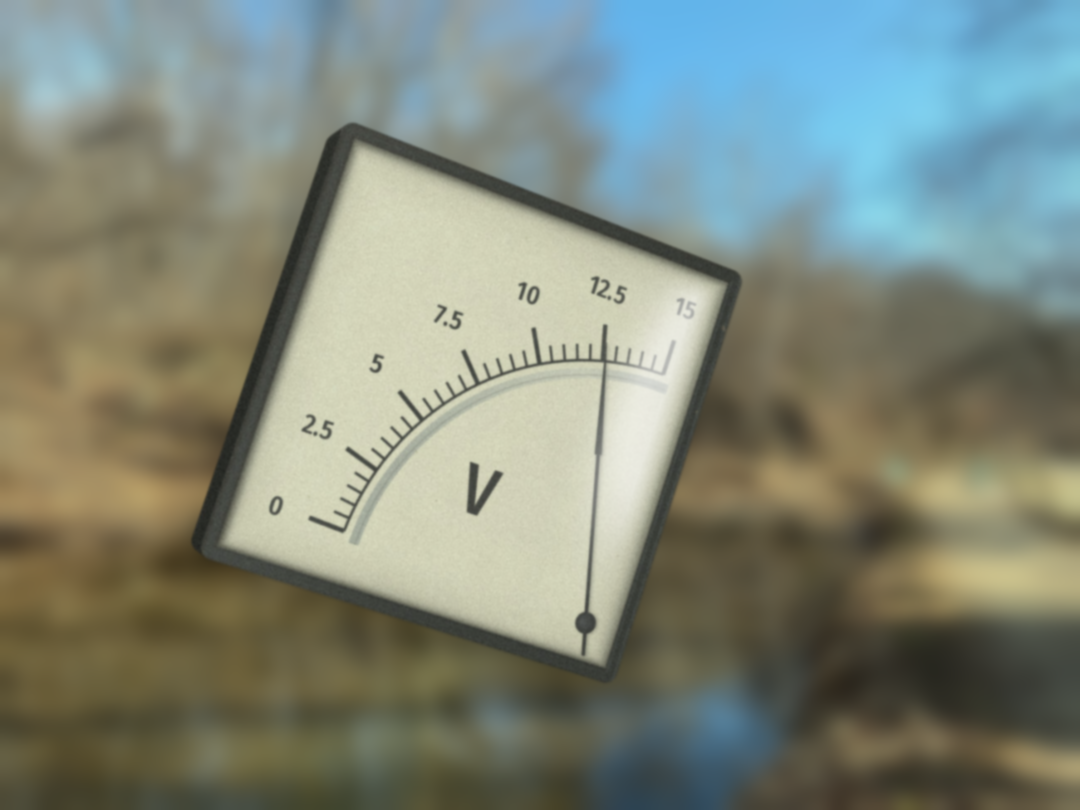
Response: 12.5
